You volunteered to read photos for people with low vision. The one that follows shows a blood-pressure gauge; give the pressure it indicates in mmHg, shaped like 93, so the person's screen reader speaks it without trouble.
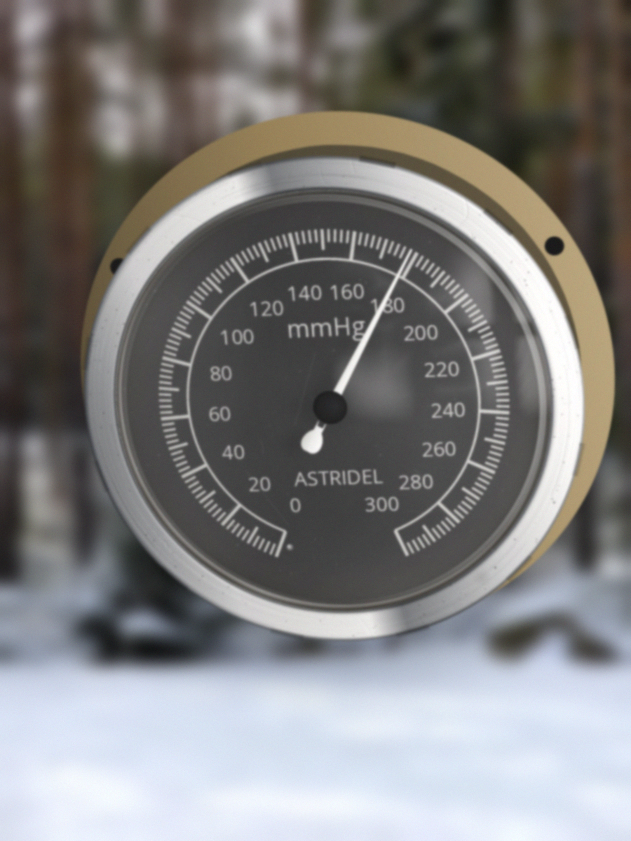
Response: 178
